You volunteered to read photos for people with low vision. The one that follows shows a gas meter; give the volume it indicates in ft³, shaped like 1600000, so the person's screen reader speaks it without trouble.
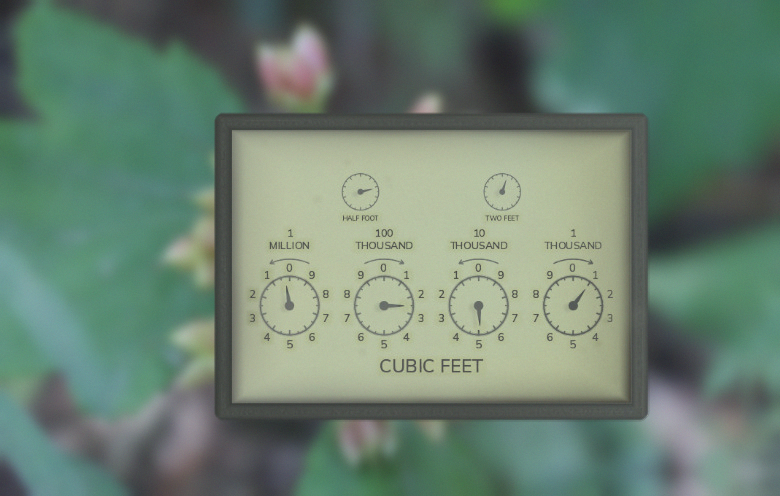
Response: 25100
